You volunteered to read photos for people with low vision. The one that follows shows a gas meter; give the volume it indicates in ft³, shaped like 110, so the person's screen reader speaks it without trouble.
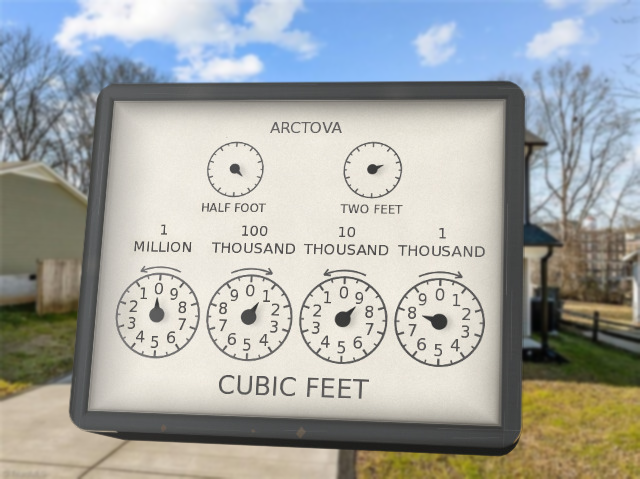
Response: 8800
